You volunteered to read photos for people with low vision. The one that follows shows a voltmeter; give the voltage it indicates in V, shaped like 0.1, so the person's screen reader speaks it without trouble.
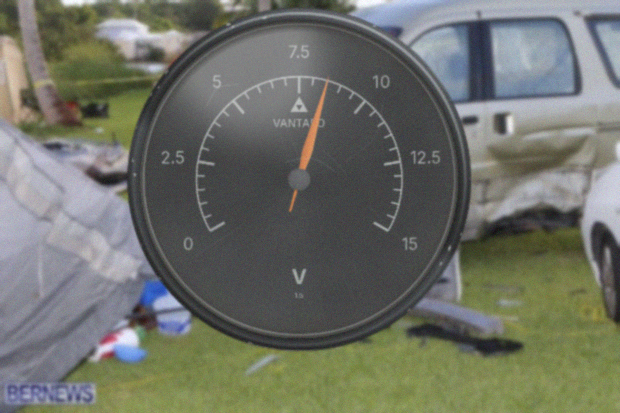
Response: 8.5
